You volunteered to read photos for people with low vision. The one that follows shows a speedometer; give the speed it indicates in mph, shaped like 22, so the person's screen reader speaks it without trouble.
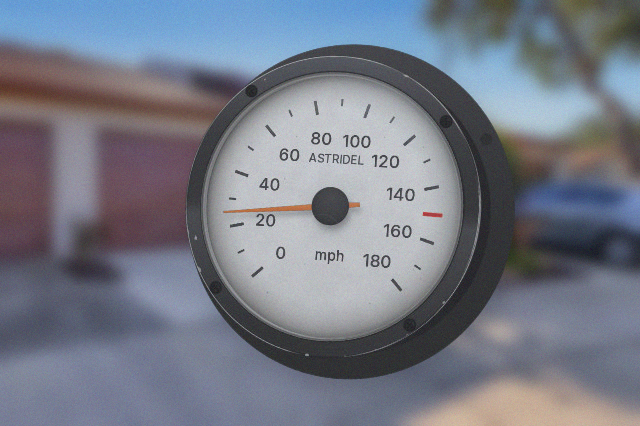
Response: 25
